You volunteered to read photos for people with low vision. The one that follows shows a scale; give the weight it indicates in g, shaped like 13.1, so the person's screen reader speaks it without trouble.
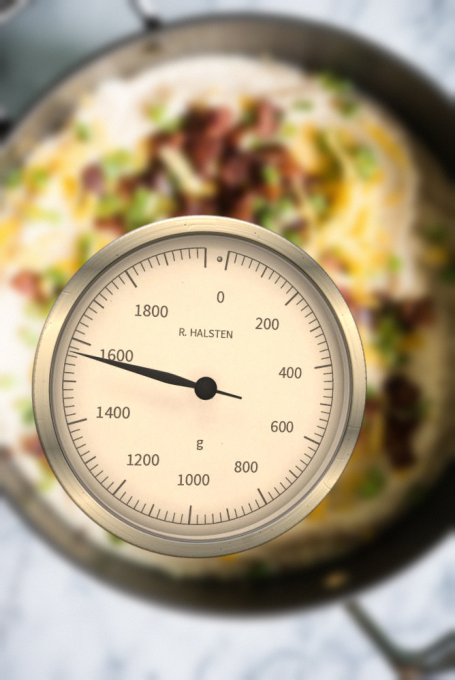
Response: 1570
